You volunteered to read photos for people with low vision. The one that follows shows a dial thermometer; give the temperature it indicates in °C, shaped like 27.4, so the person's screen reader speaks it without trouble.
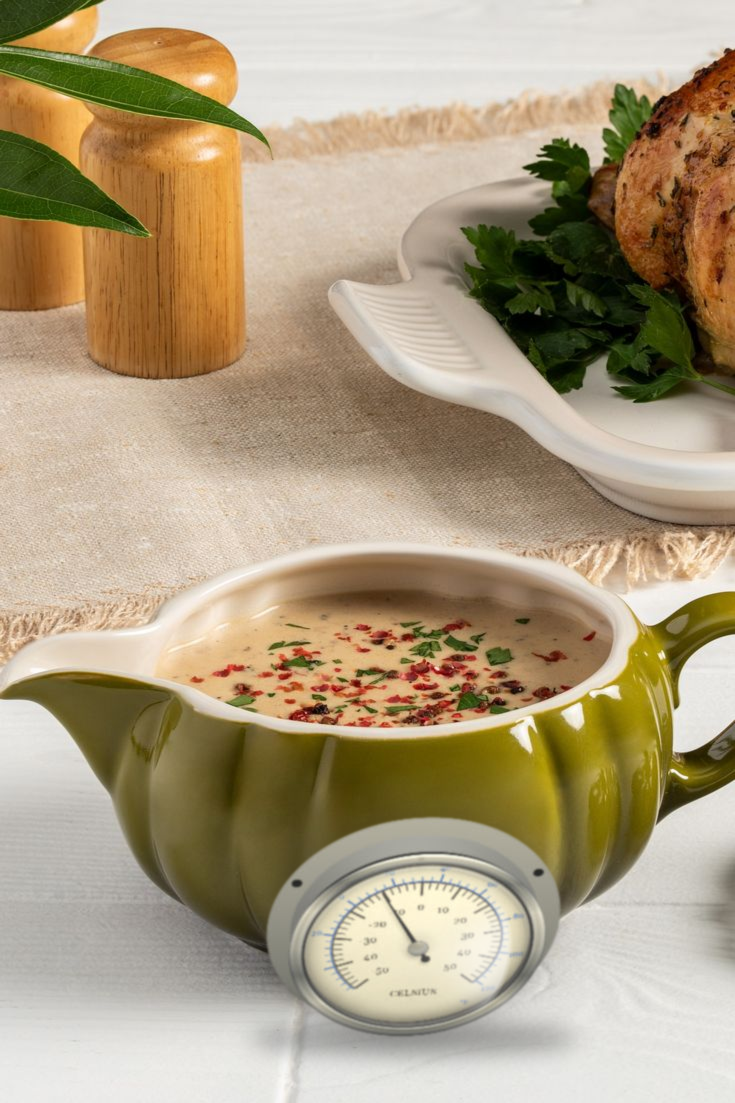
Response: -10
